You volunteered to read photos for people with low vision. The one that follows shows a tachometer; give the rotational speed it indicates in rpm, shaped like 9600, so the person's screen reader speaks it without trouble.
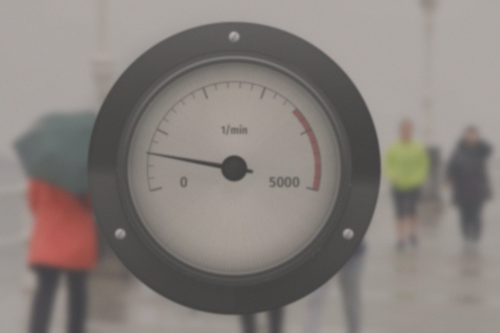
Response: 600
